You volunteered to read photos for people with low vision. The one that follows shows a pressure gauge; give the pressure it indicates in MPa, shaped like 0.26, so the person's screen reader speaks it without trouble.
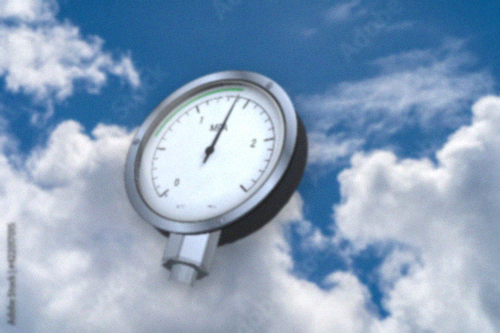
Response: 1.4
